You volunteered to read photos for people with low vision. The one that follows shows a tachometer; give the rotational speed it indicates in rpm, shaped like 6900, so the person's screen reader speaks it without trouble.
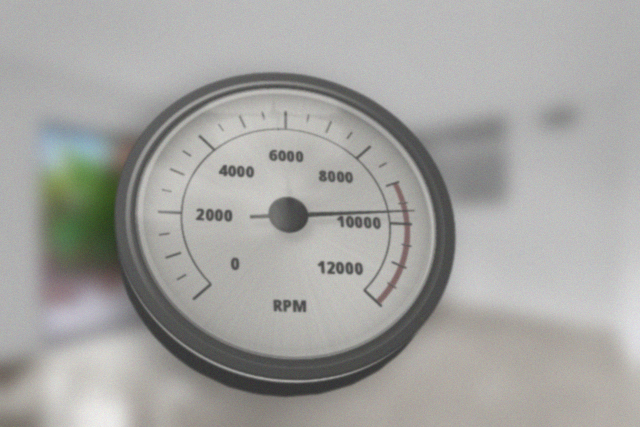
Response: 9750
